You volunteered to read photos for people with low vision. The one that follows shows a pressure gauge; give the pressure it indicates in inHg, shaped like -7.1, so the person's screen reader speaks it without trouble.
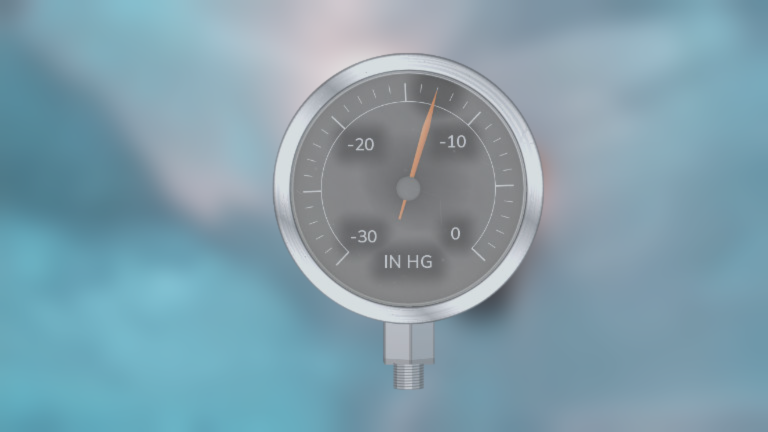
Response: -13
